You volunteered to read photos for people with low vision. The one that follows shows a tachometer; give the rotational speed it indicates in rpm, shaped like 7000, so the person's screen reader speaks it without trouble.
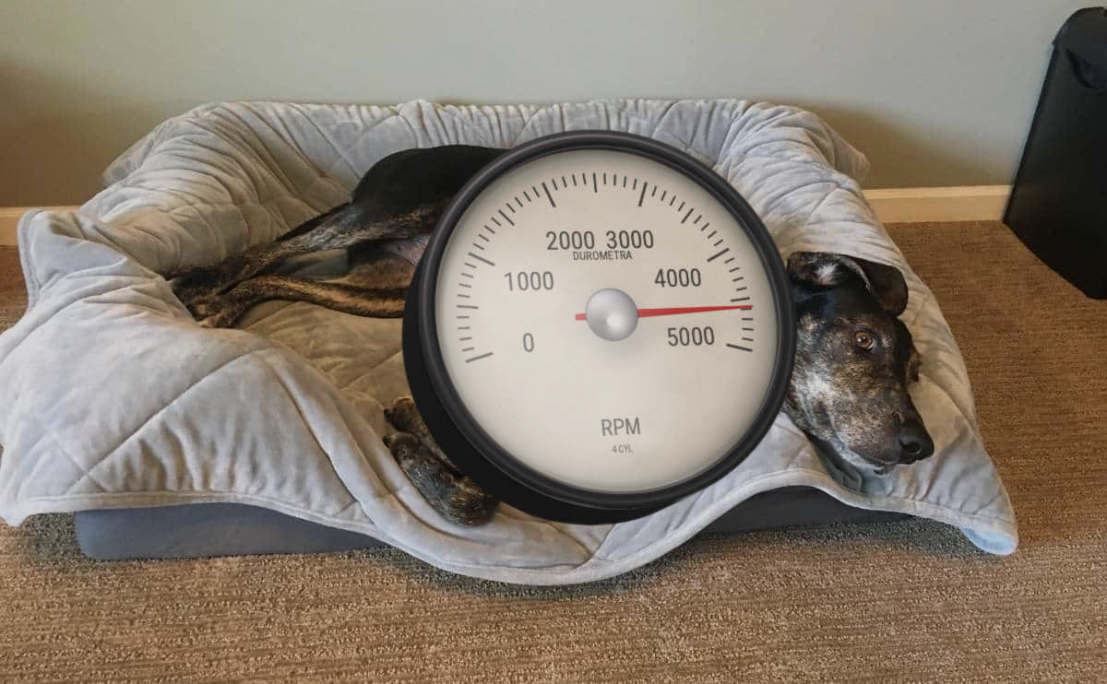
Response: 4600
